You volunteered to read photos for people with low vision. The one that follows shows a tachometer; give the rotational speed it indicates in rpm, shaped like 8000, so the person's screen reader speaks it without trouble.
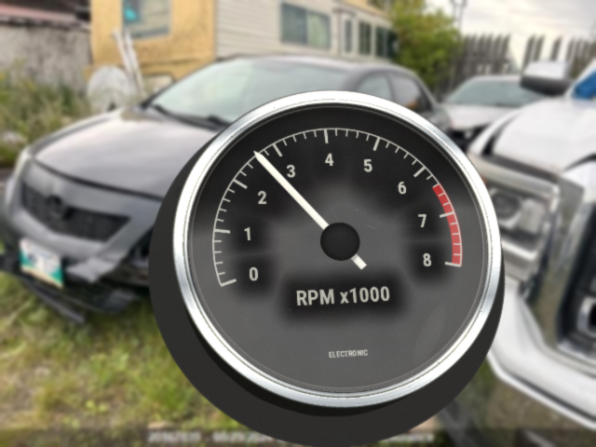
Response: 2600
